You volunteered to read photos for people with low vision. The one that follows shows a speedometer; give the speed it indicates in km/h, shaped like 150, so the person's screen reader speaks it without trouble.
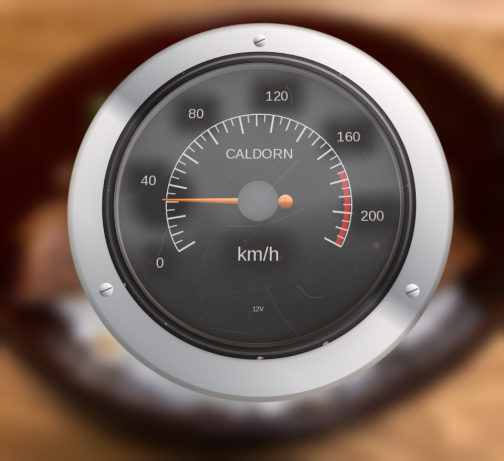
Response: 30
